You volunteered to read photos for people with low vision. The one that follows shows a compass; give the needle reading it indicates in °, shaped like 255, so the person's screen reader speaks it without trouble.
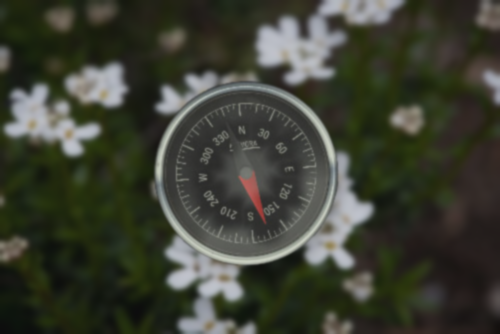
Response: 165
